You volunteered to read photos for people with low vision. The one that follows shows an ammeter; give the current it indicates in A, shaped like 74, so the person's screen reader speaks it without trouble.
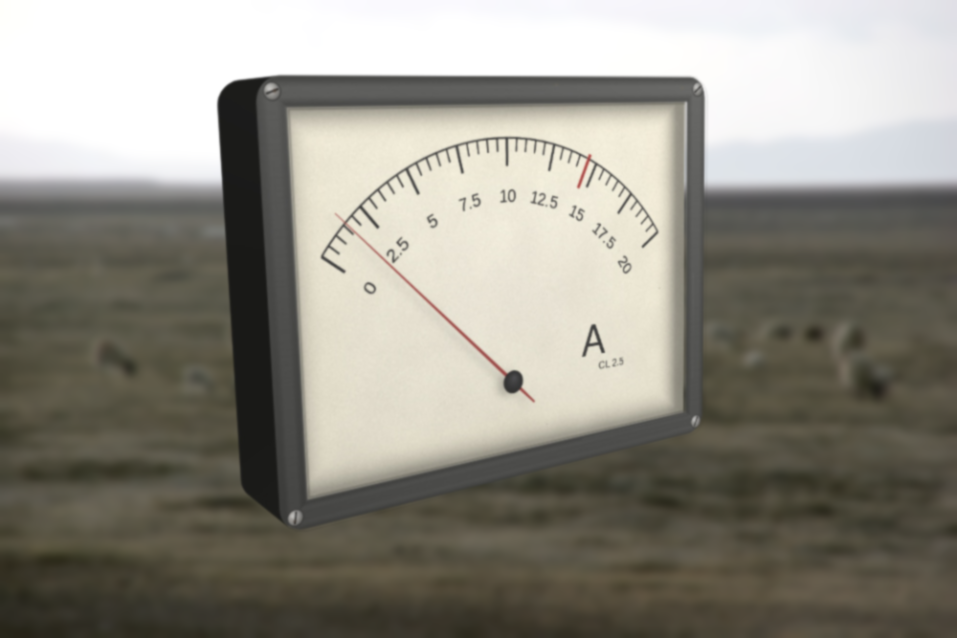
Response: 1.5
